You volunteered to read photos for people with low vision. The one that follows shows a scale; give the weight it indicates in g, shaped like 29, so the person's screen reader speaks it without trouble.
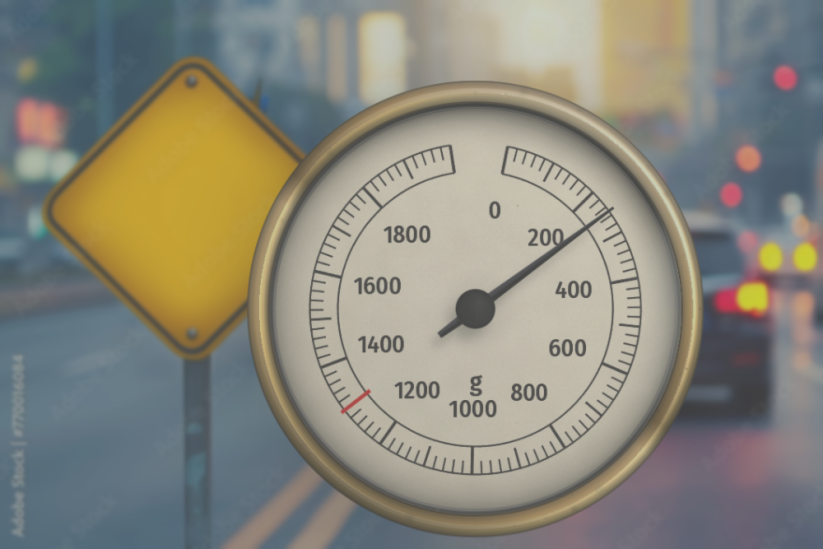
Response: 250
